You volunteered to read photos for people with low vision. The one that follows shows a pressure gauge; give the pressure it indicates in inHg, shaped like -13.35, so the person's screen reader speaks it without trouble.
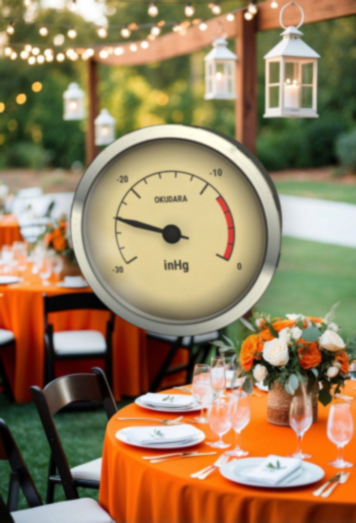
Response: -24
